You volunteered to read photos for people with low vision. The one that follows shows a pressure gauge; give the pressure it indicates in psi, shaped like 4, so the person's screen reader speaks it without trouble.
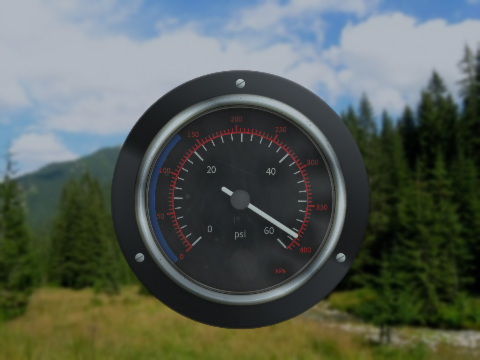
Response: 57
